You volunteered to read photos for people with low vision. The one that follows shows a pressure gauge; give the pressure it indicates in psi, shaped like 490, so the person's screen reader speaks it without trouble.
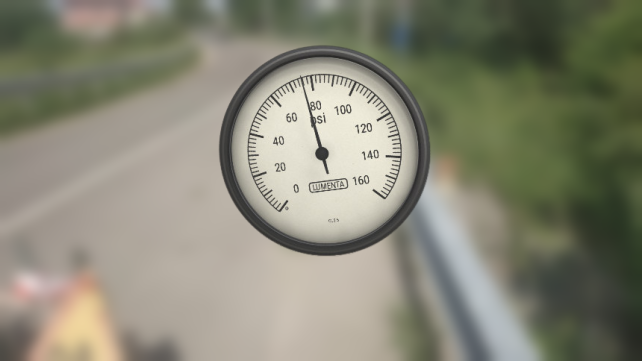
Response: 76
